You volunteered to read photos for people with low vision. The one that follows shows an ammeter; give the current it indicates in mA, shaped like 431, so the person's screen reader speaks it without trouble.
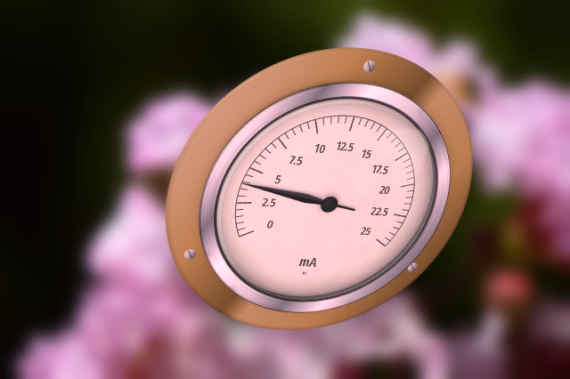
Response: 4
